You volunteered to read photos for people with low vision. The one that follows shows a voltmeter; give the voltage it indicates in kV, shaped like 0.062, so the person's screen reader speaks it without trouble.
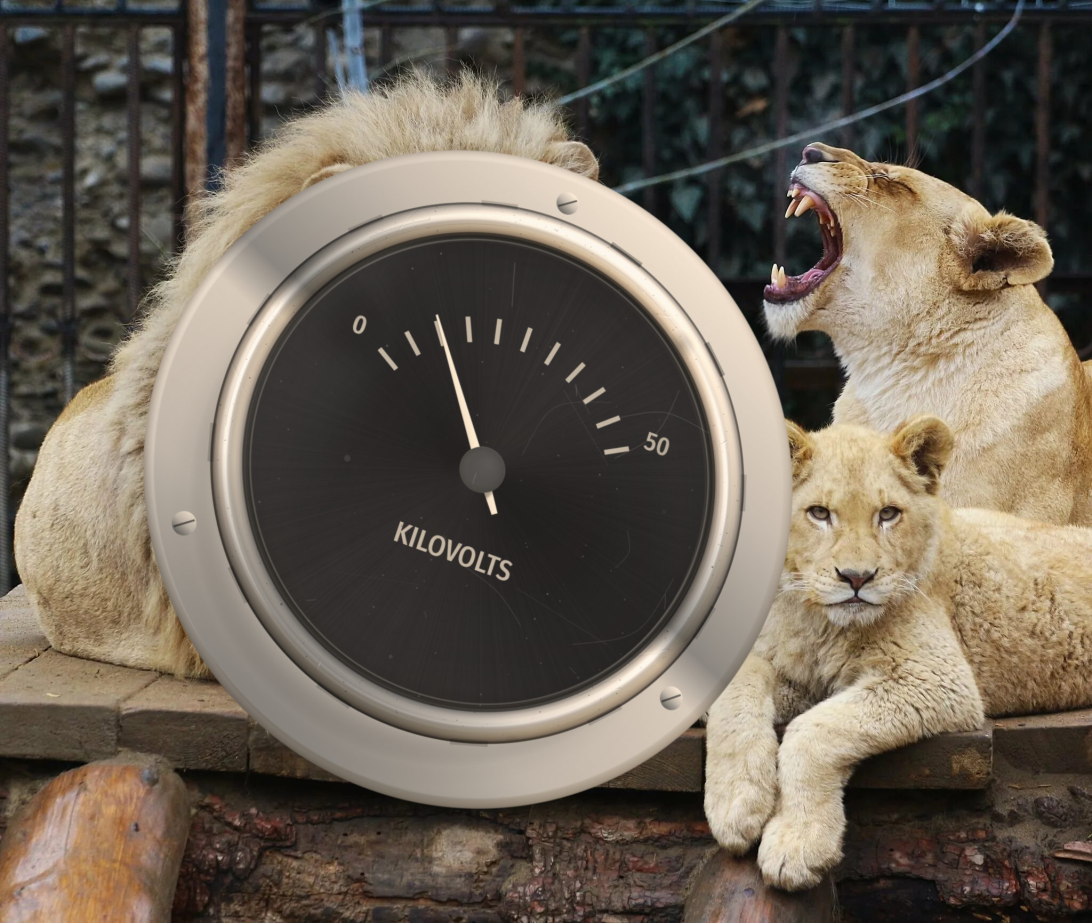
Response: 10
